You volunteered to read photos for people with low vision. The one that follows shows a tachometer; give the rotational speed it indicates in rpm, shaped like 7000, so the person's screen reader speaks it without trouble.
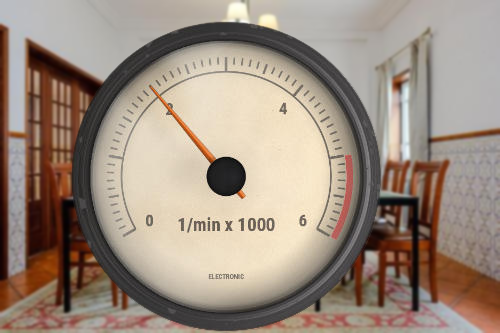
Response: 2000
